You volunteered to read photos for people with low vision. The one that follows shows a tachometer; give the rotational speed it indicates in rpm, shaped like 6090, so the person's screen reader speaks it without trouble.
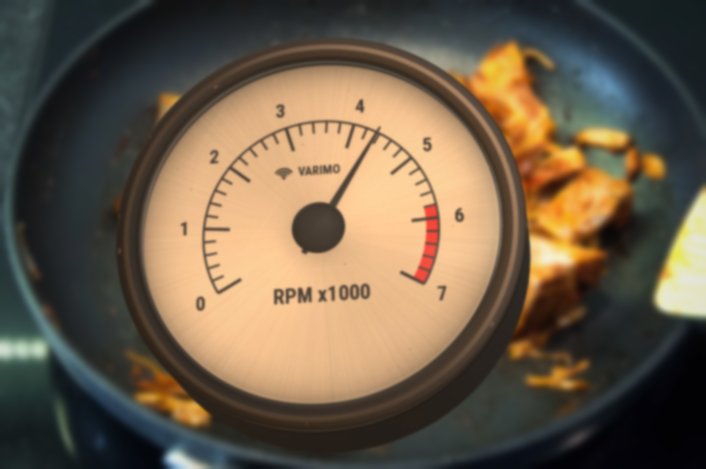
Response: 4400
